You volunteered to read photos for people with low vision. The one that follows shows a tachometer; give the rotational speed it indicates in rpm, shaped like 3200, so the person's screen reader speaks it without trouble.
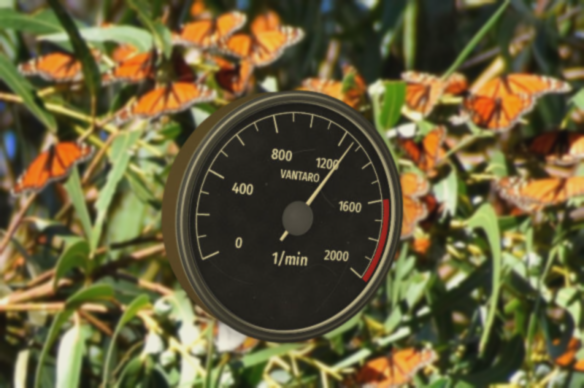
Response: 1250
